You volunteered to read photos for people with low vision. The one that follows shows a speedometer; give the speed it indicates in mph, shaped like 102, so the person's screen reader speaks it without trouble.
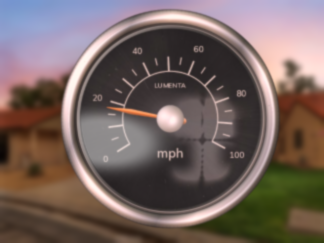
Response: 17.5
